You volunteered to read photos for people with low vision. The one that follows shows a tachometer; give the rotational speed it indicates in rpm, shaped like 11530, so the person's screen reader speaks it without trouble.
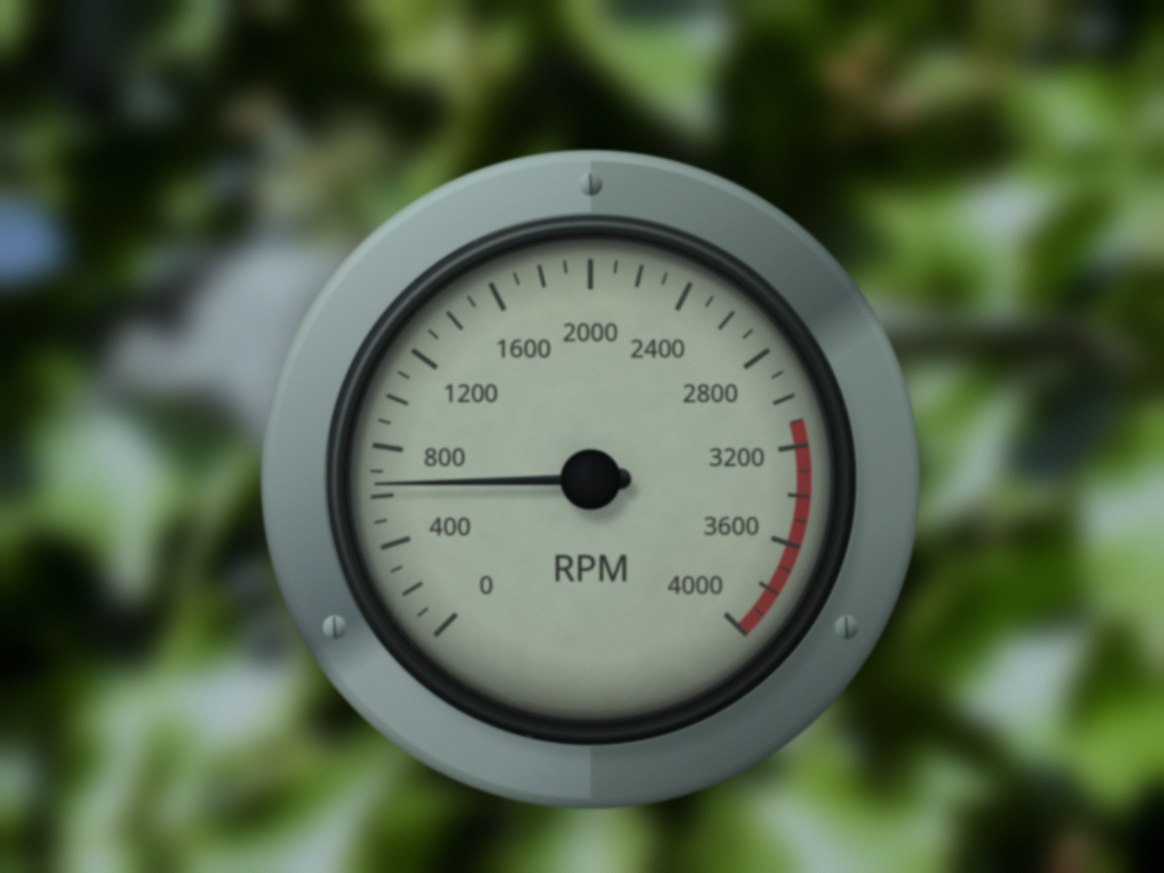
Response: 650
